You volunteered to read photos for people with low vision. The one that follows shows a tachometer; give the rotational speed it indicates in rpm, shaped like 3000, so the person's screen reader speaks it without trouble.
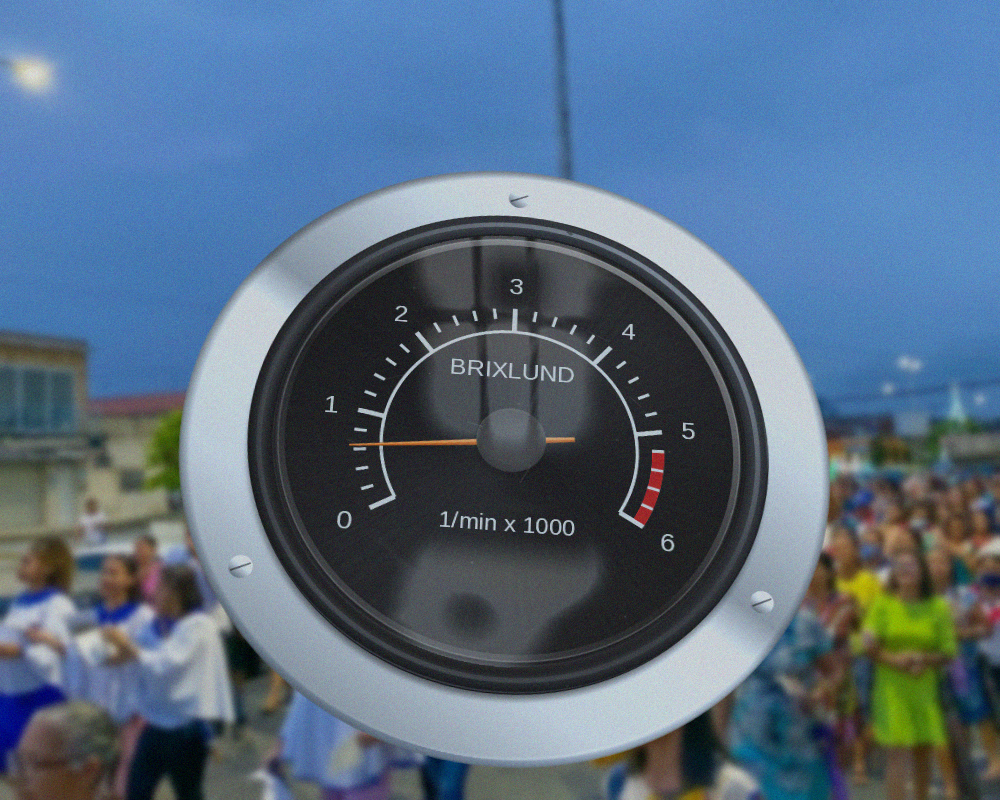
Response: 600
